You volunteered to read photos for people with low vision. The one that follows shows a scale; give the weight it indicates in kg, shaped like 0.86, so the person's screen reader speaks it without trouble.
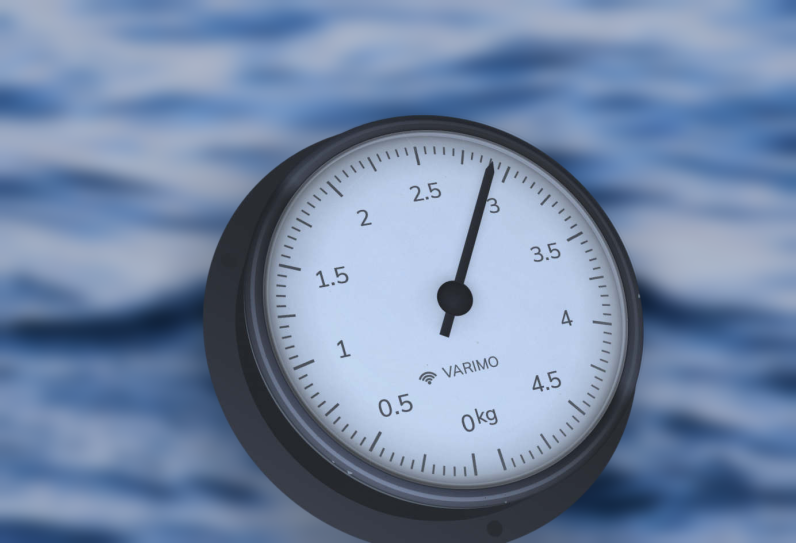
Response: 2.9
